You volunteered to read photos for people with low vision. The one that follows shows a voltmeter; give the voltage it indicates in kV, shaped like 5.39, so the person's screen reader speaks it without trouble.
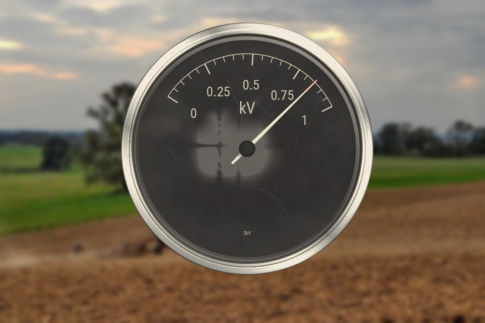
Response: 0.85
